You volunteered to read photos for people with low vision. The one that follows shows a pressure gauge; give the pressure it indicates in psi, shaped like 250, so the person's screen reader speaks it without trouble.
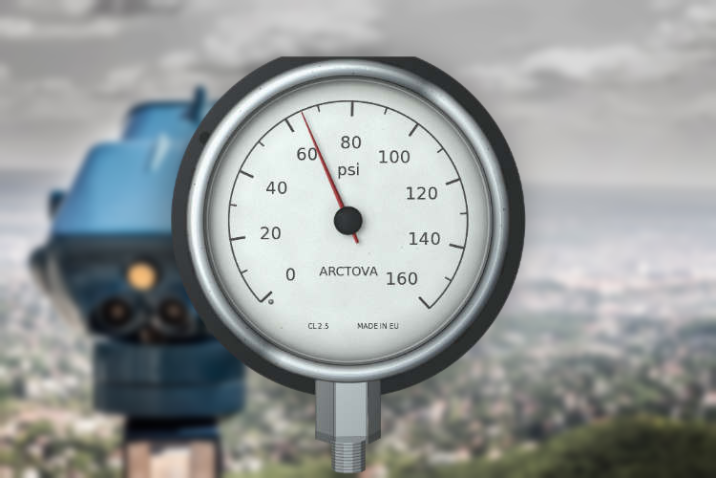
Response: 65
